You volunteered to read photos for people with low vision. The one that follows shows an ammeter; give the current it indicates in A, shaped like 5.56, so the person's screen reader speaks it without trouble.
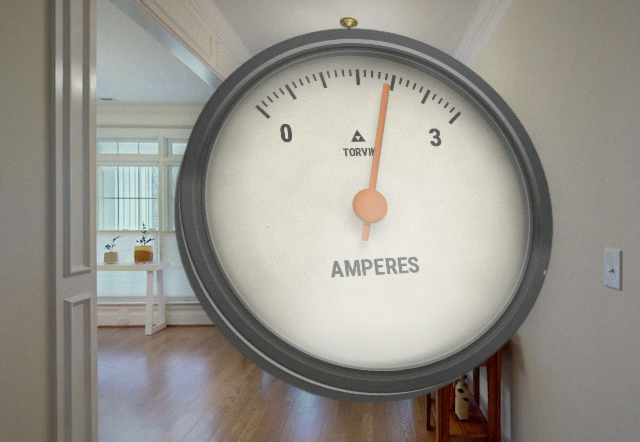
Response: 1.9
